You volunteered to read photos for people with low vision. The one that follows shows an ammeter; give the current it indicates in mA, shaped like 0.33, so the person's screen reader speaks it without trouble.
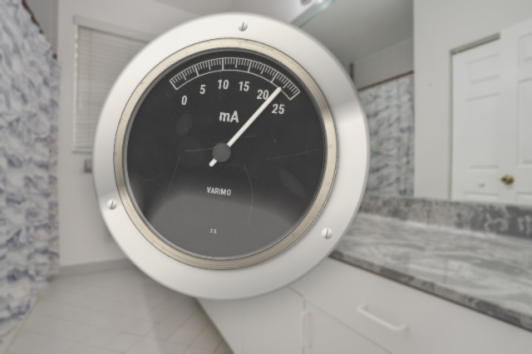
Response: 22.5
